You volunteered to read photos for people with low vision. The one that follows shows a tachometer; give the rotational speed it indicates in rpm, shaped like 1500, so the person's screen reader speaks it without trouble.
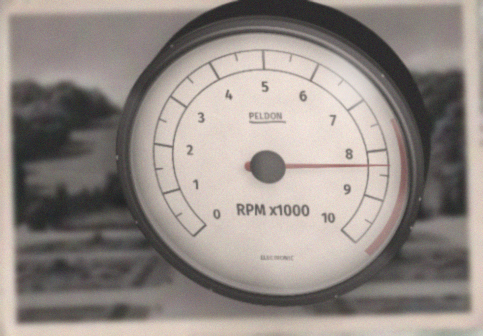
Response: 8250
